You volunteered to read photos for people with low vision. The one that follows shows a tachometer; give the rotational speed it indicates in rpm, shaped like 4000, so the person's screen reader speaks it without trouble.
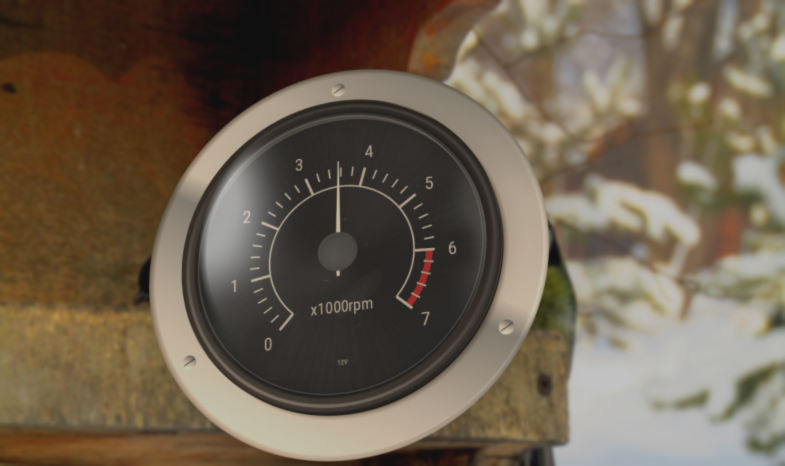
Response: 3600
